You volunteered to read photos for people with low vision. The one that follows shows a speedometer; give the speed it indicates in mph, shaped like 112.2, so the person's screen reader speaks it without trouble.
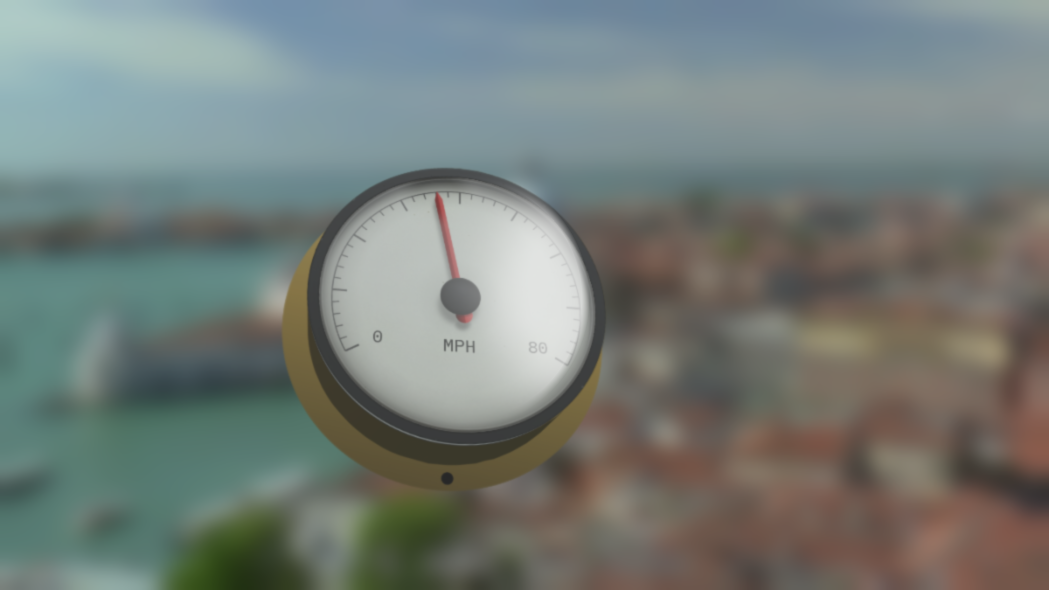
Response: 36
